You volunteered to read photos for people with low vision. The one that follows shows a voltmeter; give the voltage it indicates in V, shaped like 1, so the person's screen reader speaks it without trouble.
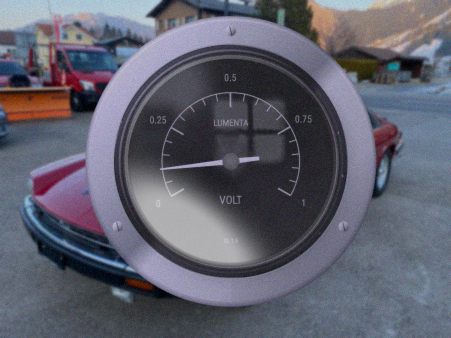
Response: 0.1
